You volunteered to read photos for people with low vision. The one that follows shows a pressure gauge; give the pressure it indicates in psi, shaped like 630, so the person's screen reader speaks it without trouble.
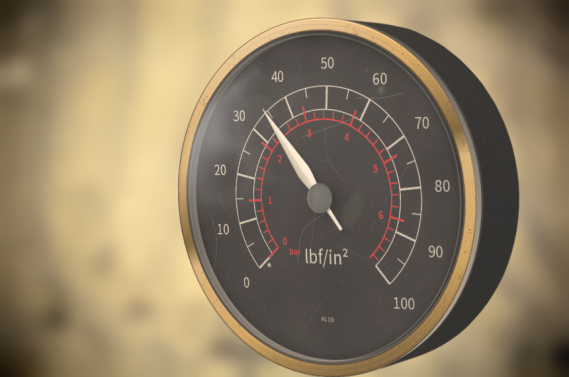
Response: 35
